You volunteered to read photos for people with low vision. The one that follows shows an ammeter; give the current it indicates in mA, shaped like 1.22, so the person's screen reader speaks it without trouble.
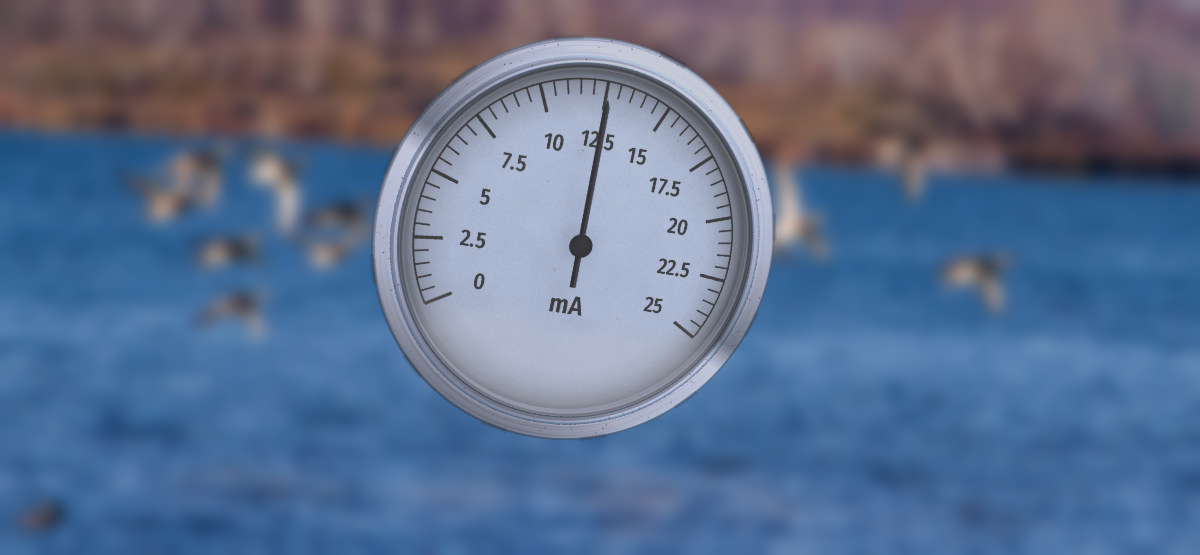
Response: 12.5
